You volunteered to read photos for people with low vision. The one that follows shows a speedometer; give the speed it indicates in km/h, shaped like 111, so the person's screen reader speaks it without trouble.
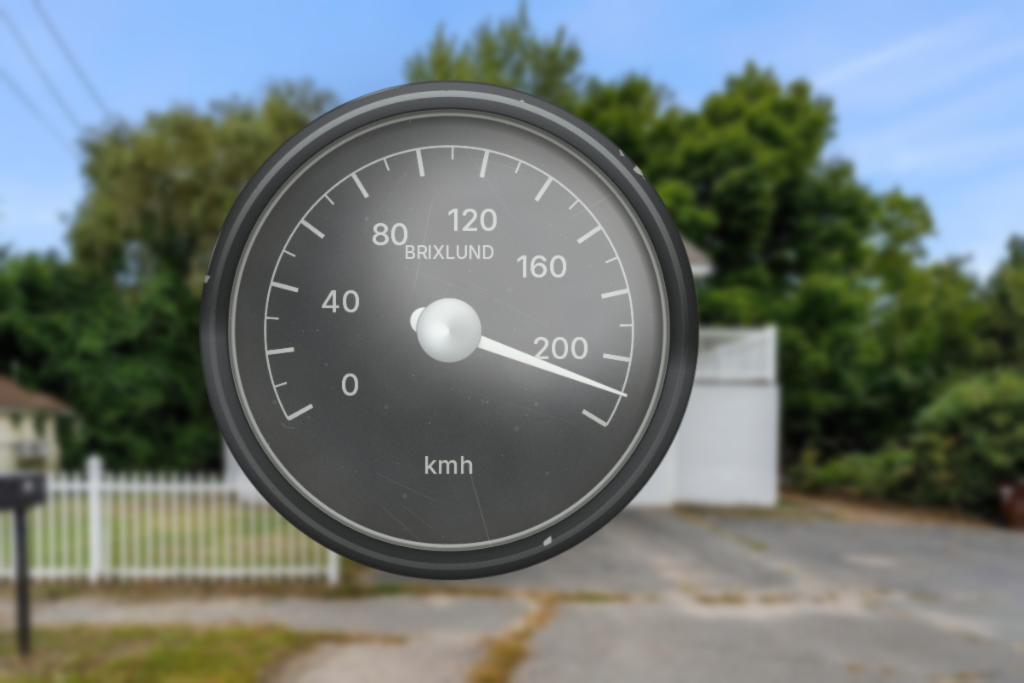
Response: 210
